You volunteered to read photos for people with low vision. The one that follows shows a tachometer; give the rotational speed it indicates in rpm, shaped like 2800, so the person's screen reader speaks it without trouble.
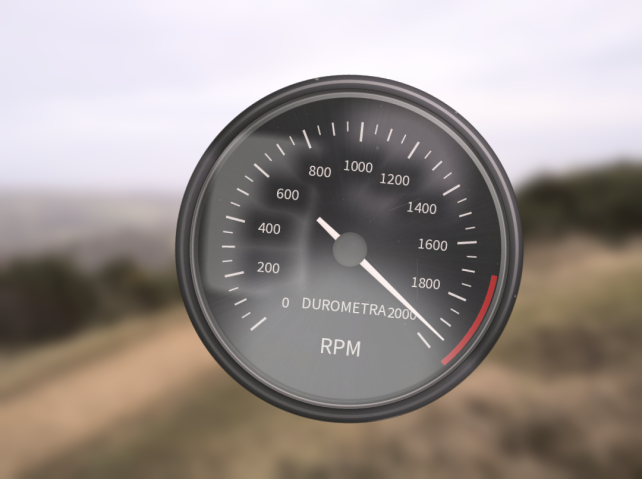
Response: 1950
